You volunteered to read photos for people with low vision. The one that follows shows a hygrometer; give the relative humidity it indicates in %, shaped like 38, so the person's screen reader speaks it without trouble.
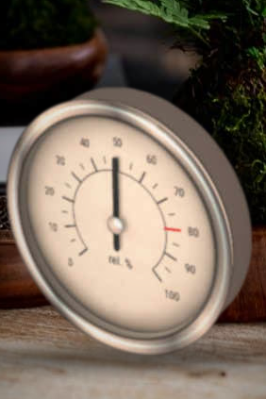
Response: 50
